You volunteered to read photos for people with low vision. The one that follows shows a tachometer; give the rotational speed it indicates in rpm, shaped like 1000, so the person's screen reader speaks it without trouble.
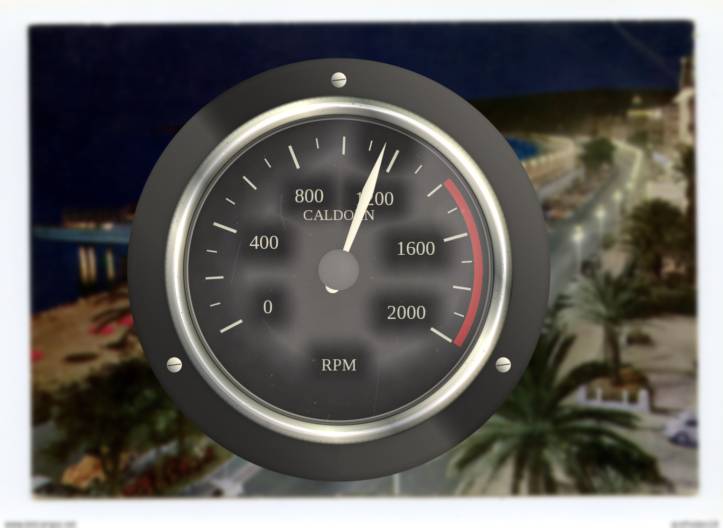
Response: 1150
